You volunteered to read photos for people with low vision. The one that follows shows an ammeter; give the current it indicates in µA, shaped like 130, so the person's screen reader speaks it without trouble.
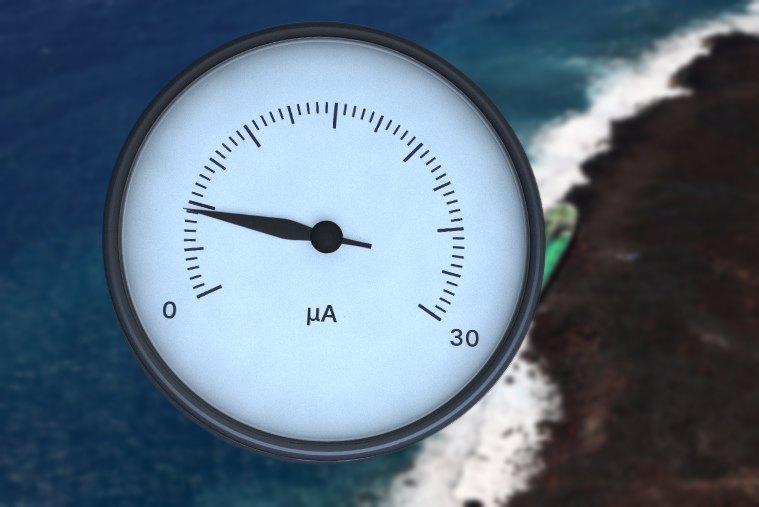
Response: 4.5
